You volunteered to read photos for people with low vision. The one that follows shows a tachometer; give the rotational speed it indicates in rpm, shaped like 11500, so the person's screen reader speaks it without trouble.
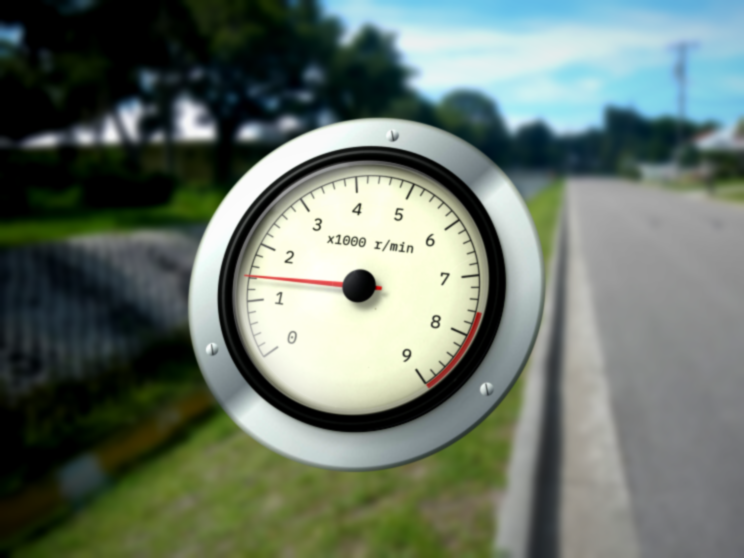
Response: 1400
